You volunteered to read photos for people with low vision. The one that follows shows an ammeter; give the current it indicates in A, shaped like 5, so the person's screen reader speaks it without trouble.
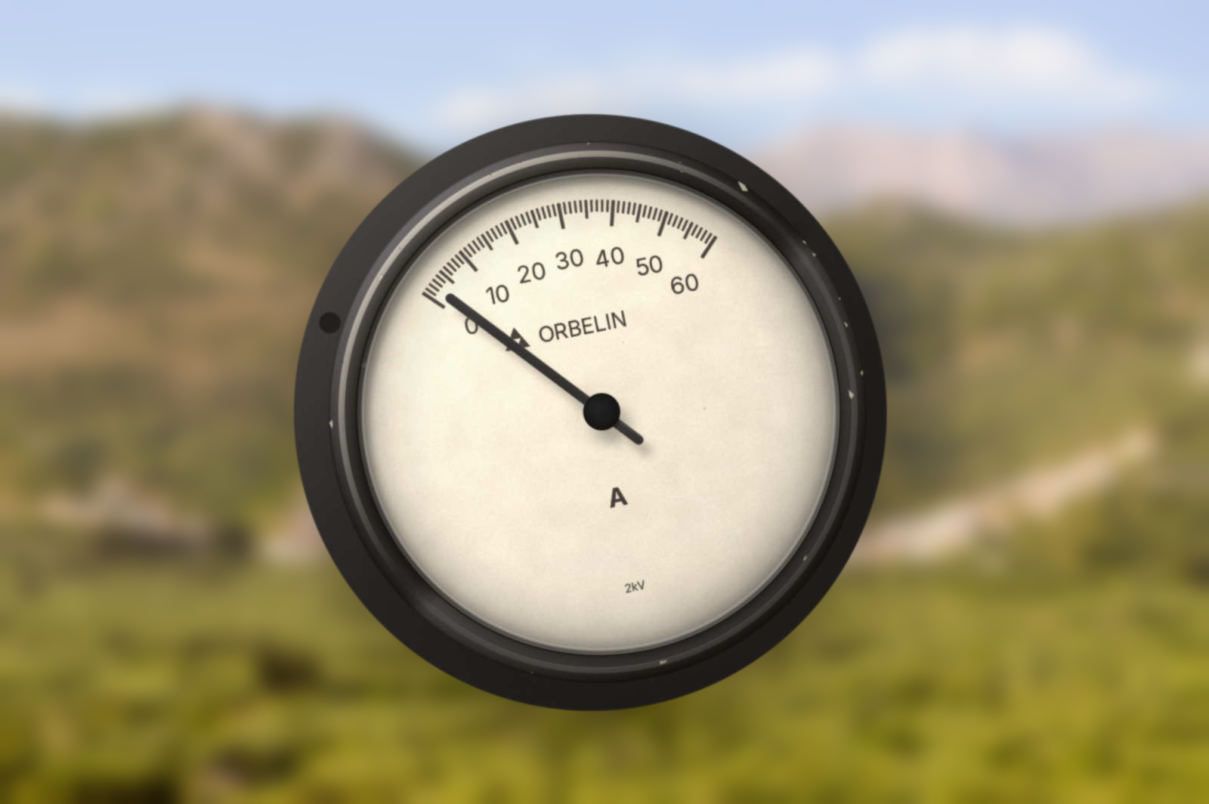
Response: 2
